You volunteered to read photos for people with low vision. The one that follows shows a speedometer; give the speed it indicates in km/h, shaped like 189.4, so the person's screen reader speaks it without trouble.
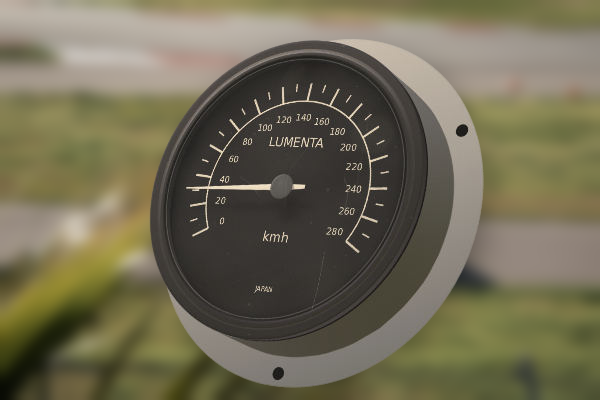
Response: 30
